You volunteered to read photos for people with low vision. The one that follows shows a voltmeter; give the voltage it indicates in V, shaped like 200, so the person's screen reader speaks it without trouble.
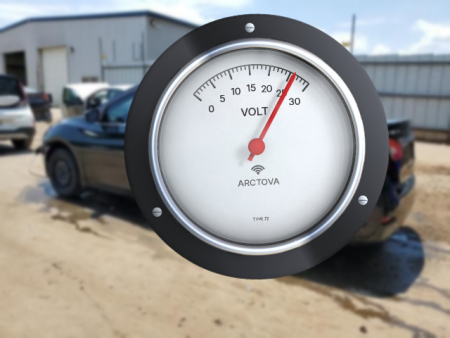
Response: 26
